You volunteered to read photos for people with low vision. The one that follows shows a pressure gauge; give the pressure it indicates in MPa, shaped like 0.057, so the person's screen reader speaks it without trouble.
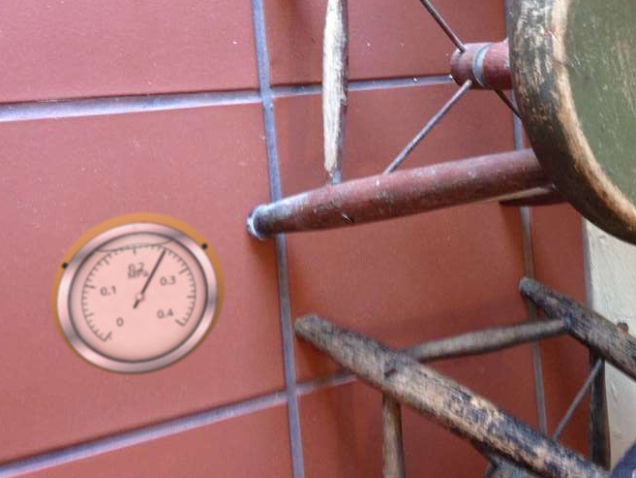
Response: 0.25
